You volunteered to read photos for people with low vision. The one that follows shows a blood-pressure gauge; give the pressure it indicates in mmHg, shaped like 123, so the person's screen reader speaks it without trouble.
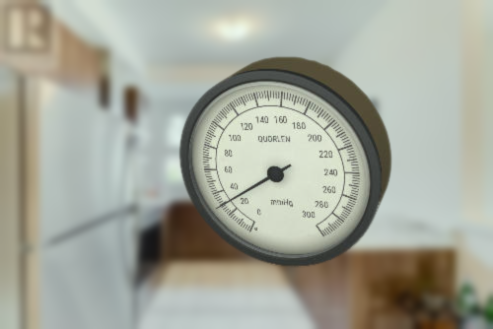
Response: 30
